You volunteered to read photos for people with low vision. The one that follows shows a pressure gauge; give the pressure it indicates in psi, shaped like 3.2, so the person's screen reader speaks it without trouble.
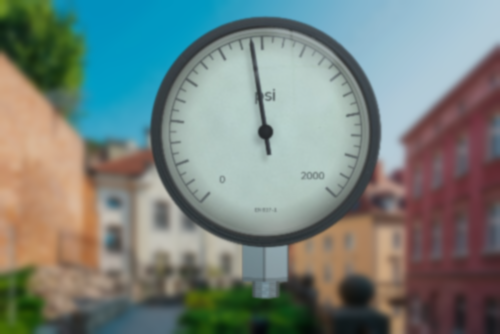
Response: 950
